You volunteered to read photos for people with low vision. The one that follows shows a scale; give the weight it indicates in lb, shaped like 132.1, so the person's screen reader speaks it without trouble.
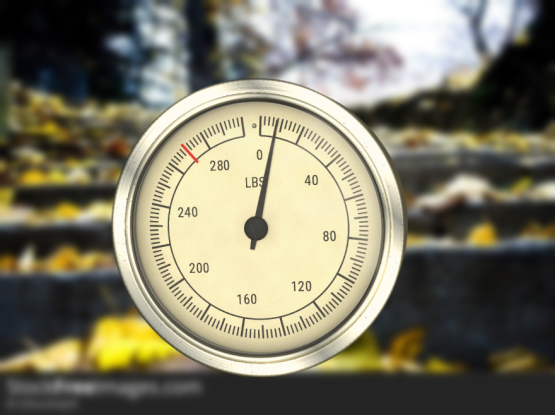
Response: 8
